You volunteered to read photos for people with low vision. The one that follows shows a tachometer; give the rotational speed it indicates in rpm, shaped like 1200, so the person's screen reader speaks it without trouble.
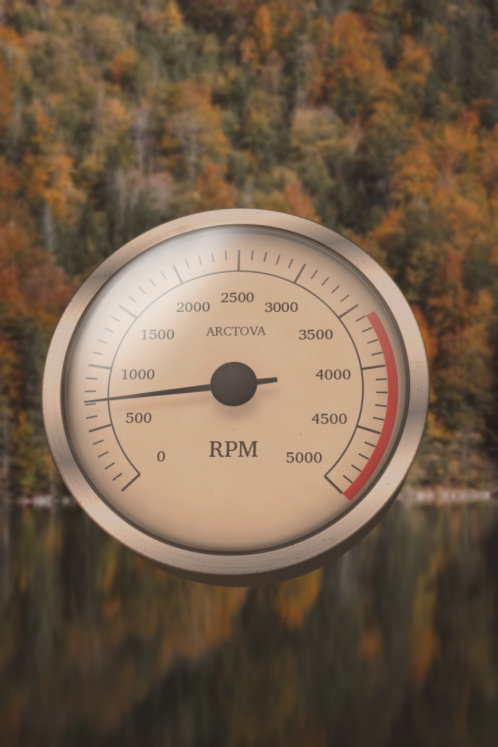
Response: 700
